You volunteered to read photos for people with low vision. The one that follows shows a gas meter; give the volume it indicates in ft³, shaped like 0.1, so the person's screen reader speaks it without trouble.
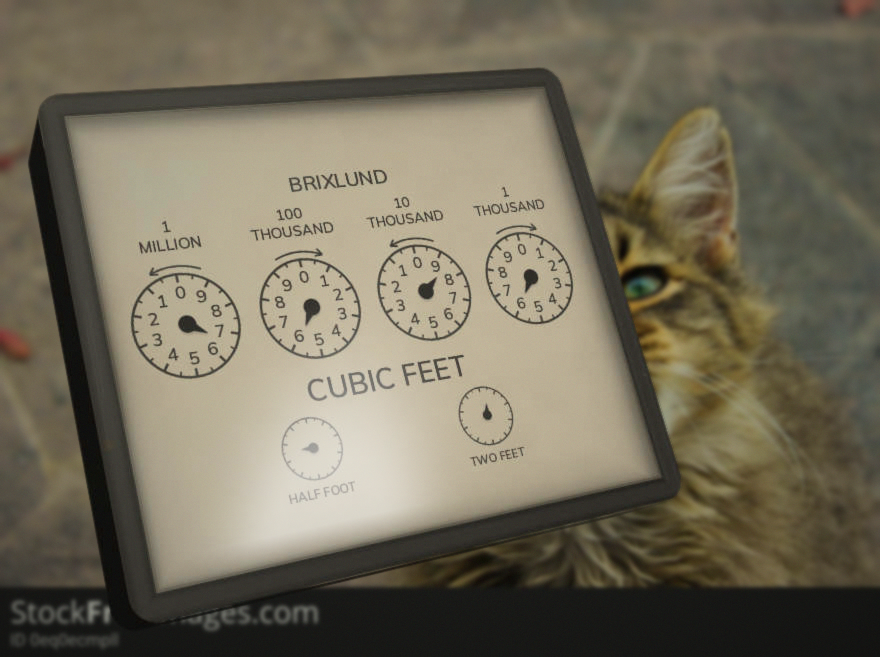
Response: 658600
